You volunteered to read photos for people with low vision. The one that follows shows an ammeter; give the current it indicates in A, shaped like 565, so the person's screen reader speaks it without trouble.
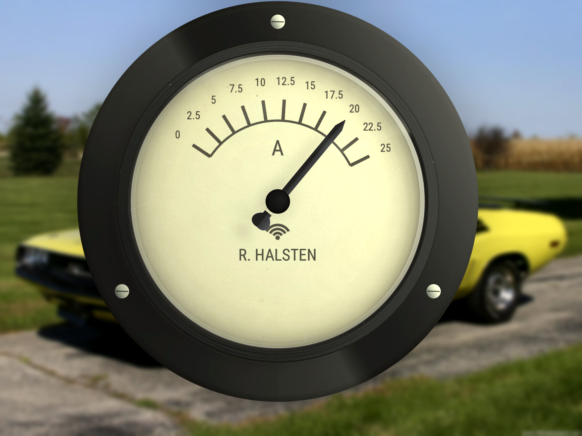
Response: 20
